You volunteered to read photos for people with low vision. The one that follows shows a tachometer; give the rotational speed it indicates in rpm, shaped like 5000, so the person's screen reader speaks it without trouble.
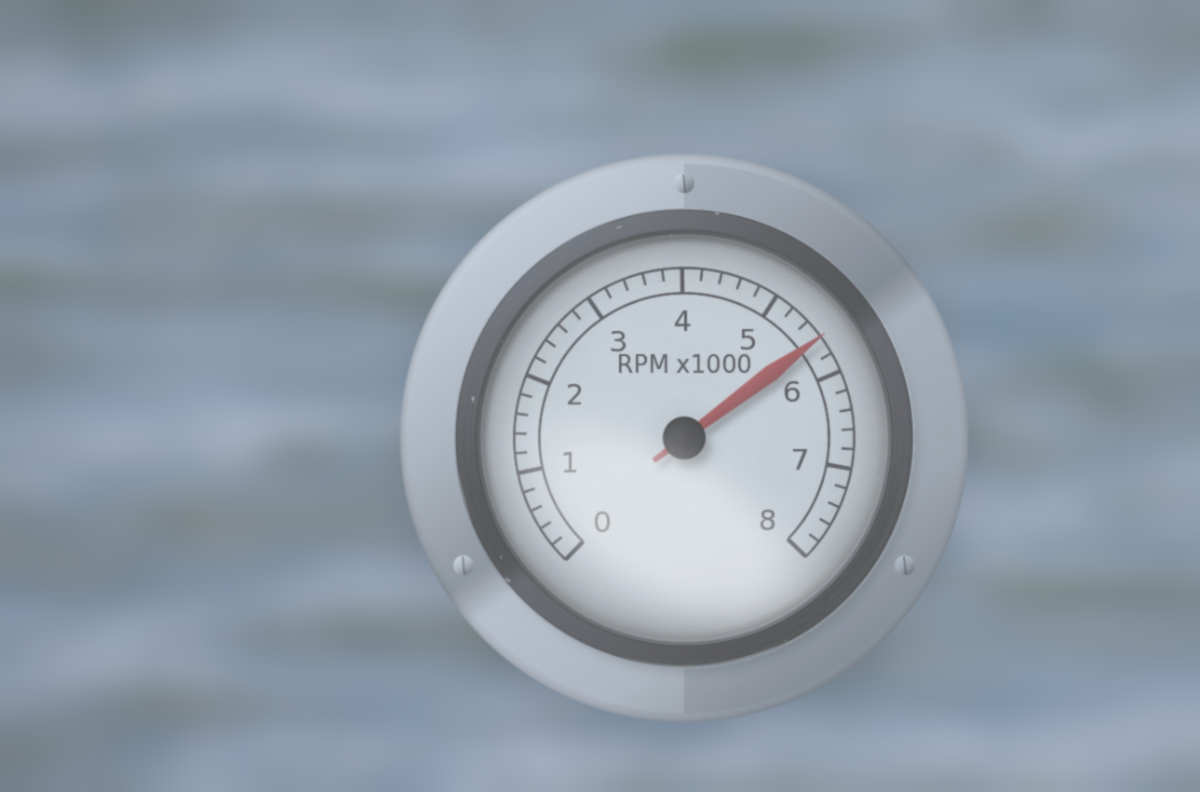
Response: 5600
